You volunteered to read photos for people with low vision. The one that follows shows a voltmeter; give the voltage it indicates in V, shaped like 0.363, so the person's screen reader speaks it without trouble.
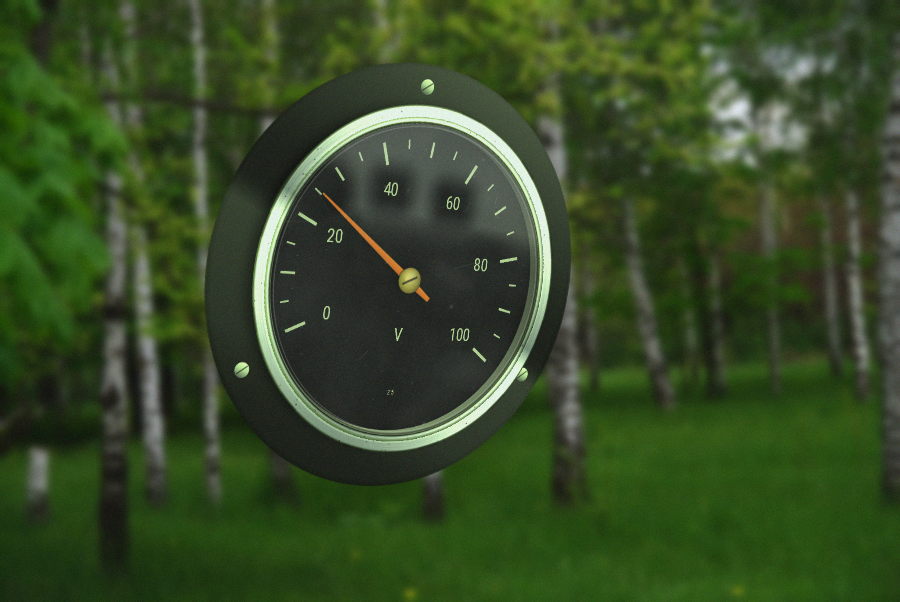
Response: 25
